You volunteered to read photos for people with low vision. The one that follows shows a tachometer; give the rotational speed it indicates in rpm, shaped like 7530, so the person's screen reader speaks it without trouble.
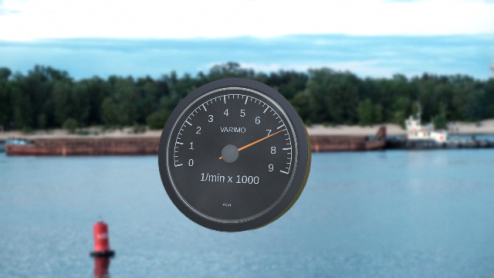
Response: 7200
